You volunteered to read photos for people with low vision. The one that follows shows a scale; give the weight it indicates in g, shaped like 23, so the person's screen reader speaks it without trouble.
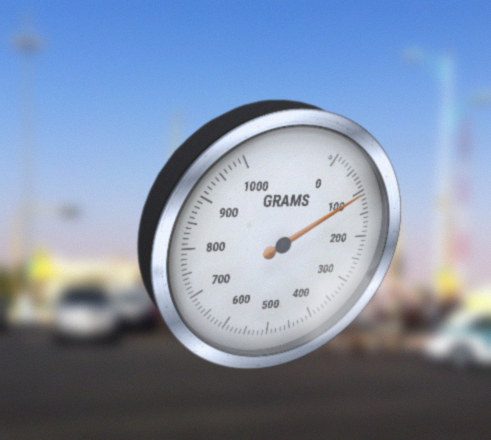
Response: 100
